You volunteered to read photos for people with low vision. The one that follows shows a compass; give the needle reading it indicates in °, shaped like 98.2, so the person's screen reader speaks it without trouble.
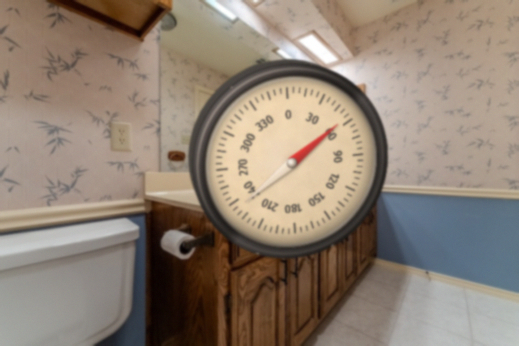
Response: 55
